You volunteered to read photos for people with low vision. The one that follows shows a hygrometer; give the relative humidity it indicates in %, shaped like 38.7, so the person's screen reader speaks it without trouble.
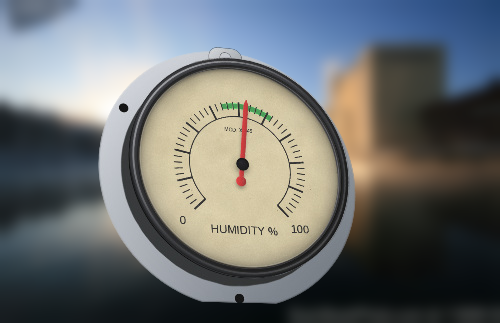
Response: 52
